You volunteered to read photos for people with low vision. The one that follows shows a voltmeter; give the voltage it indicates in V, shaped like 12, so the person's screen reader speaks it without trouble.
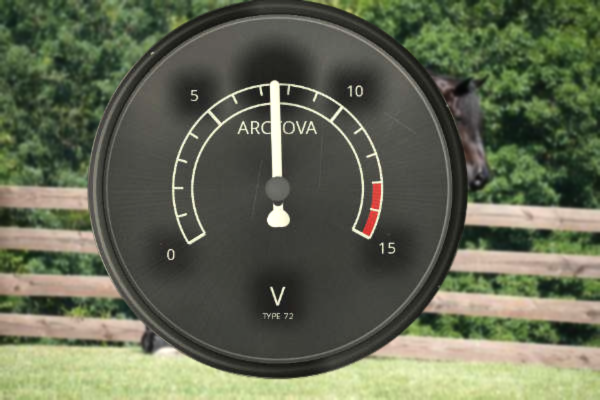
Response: 7.5
